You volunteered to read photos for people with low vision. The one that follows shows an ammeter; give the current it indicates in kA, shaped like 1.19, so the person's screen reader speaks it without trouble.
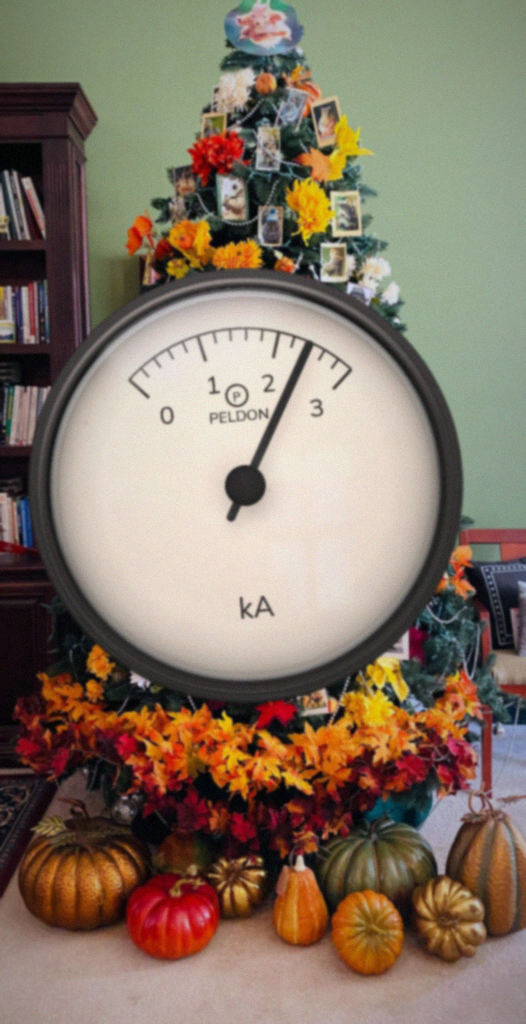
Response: 2.4
